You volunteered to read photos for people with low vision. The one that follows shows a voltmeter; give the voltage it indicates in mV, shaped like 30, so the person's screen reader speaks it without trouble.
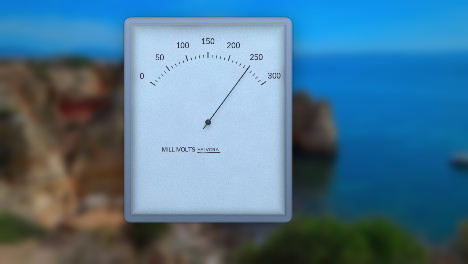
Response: 250
